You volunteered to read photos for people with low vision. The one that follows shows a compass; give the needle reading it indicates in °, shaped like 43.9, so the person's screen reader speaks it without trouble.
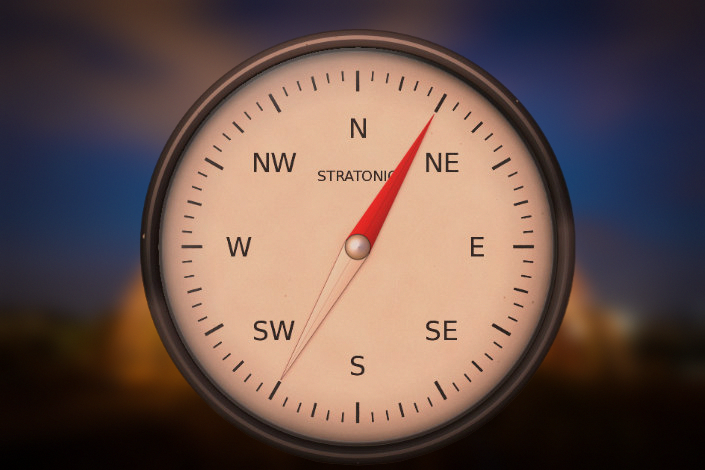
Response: 30
